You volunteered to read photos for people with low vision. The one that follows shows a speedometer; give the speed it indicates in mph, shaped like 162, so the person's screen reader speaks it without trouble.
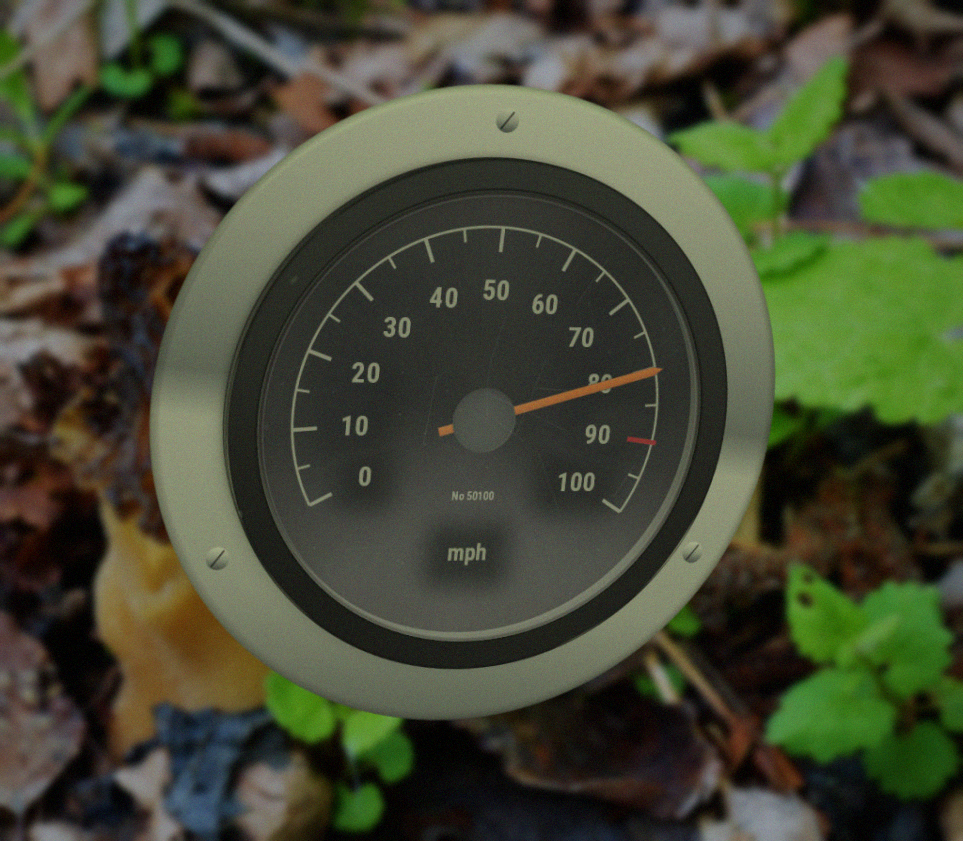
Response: 80
